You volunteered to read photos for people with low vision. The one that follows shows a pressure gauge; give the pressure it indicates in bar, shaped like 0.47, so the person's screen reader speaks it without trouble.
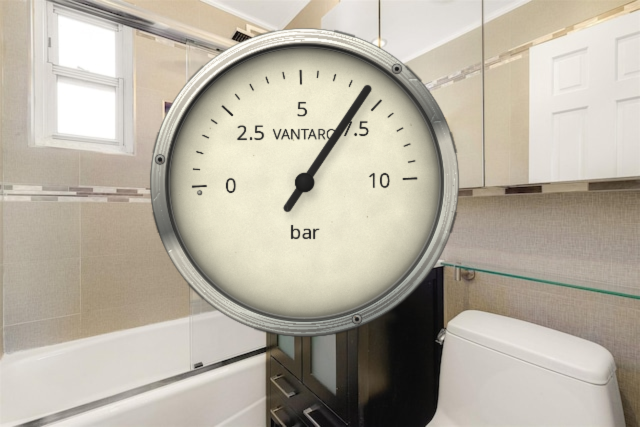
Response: 7
